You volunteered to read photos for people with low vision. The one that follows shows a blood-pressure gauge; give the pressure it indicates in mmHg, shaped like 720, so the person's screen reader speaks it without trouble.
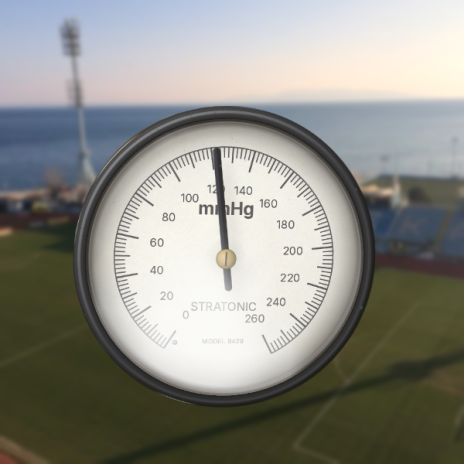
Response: 122
